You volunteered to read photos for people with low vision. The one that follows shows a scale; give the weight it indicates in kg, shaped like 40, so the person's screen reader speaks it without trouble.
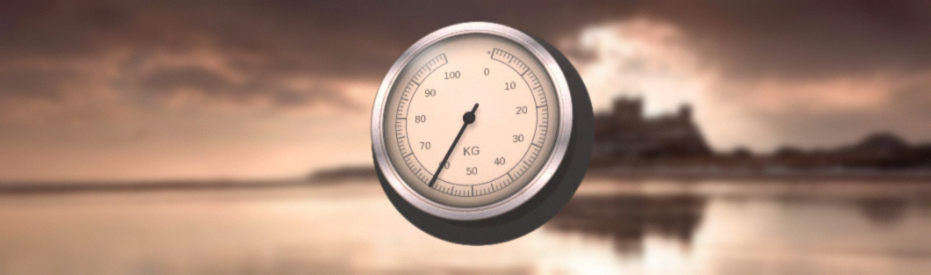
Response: 60
